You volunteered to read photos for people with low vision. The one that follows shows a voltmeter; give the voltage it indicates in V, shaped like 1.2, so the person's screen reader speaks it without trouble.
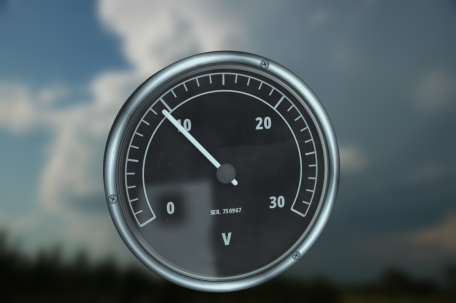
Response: 9.5
